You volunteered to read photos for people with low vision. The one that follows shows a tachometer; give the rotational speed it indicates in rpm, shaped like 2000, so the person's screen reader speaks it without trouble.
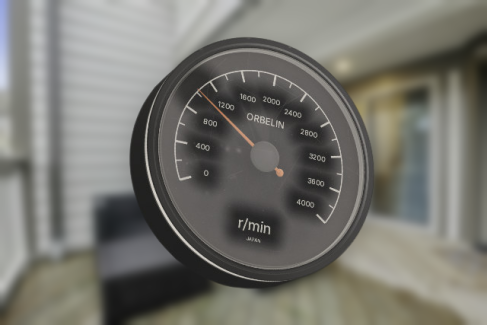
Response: 1000
